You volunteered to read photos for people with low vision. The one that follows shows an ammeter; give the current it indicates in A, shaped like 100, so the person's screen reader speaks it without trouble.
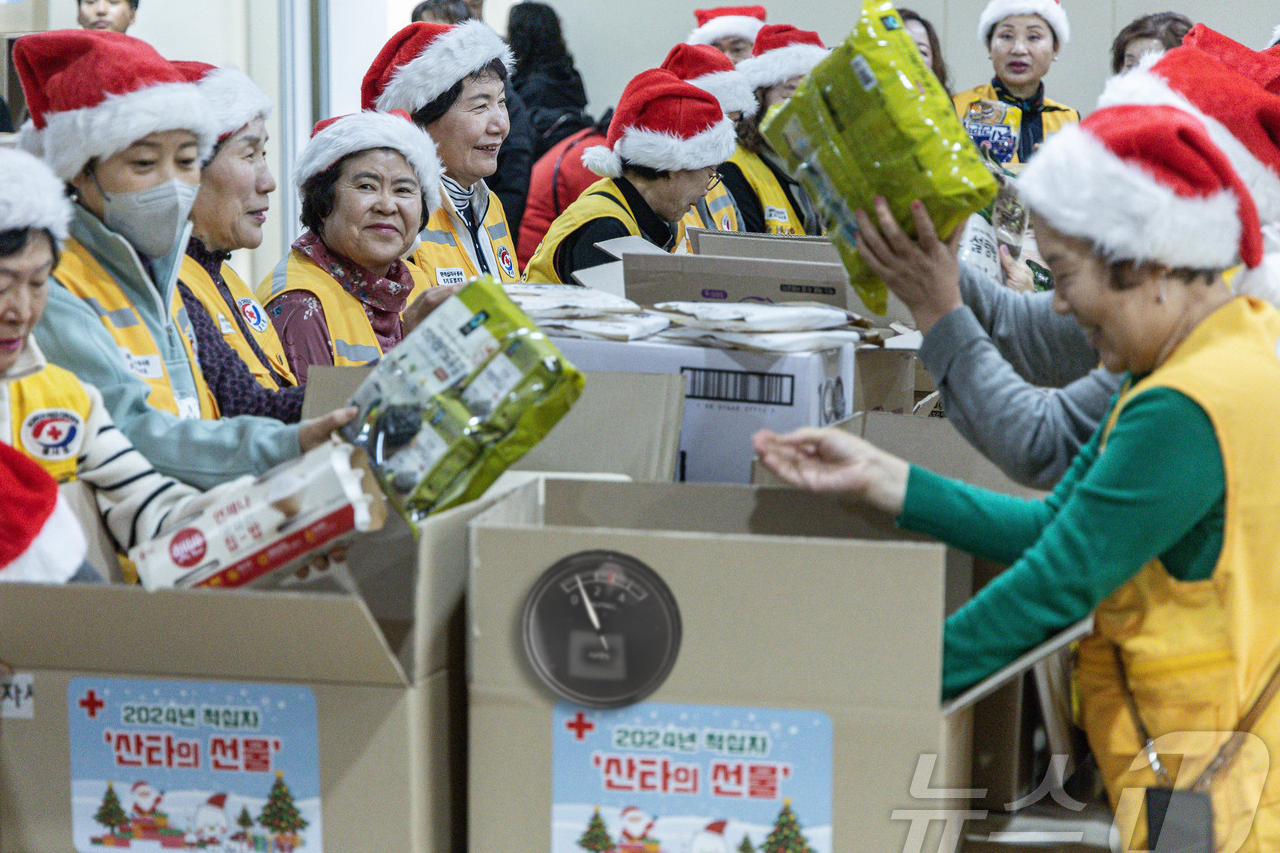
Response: 1
